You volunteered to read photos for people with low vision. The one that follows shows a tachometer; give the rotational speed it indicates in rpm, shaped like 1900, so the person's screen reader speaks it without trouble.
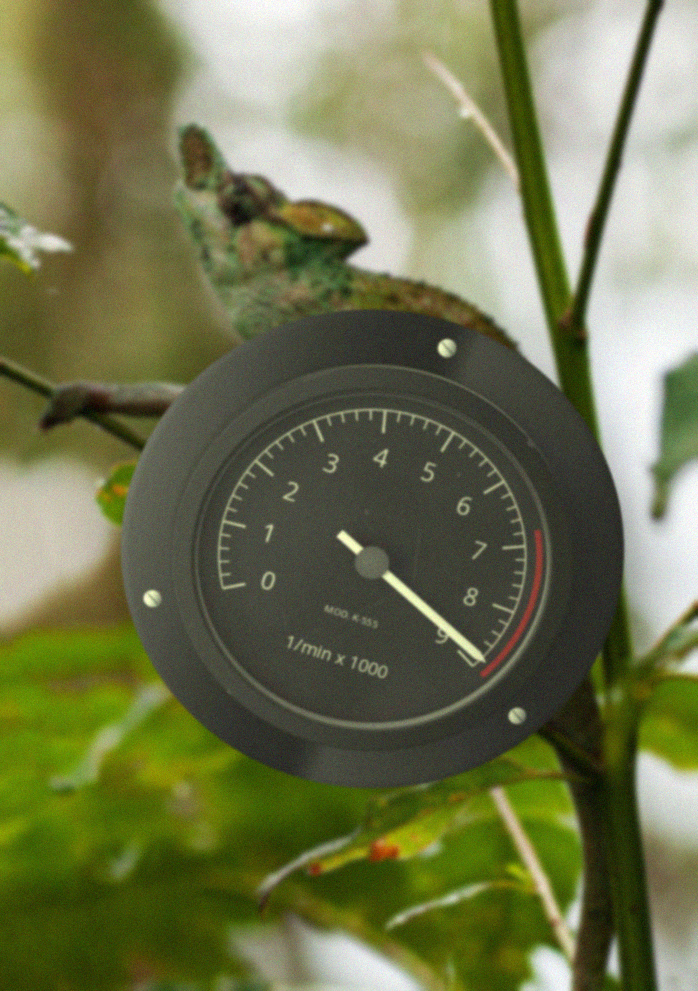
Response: 8800
